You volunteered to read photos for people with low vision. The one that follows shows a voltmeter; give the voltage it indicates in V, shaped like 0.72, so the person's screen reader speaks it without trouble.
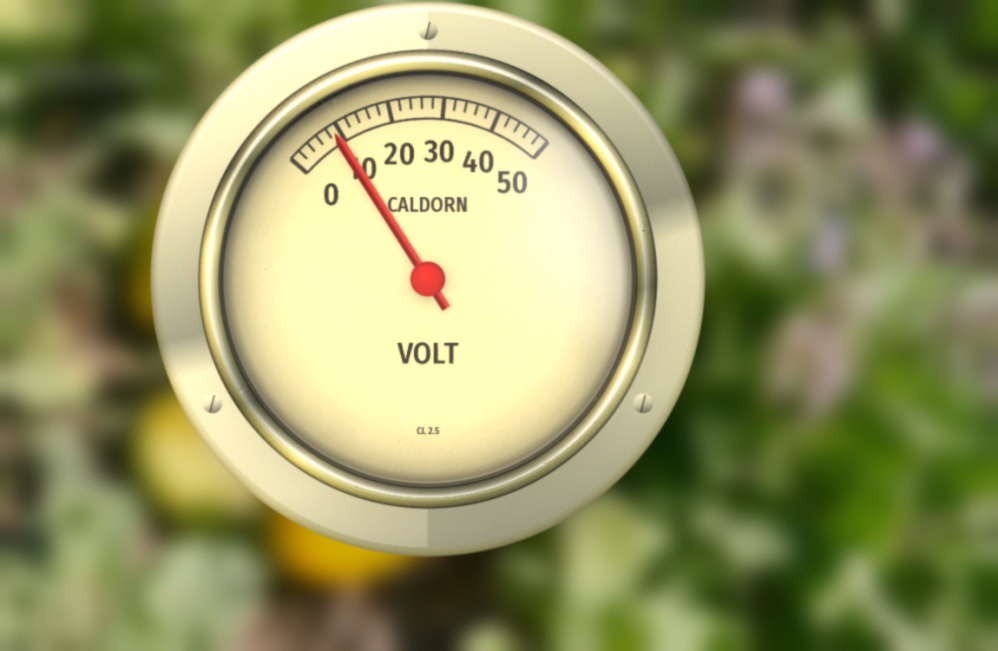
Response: 9
